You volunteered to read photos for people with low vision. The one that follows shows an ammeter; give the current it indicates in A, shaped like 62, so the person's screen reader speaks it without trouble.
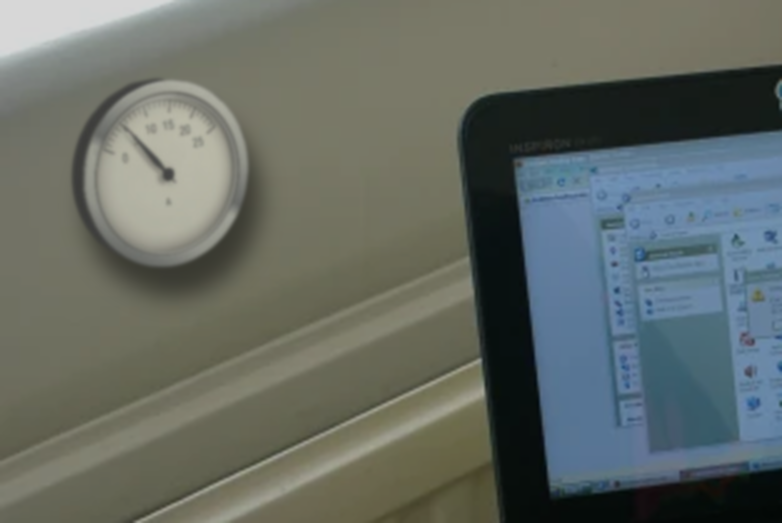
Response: 5
